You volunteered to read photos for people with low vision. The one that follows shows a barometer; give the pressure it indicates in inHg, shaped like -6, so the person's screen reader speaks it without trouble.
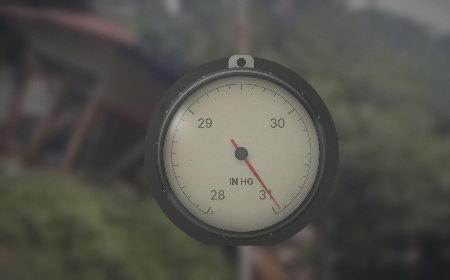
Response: 30.95
